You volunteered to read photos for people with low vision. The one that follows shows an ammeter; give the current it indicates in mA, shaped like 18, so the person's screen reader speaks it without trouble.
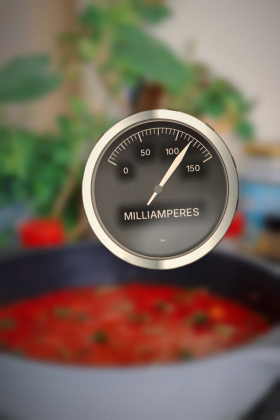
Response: 120
